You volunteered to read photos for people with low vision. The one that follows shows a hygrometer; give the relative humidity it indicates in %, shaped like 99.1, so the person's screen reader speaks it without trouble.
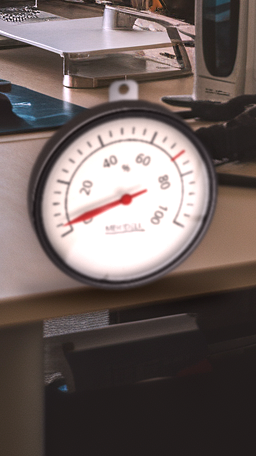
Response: 4
